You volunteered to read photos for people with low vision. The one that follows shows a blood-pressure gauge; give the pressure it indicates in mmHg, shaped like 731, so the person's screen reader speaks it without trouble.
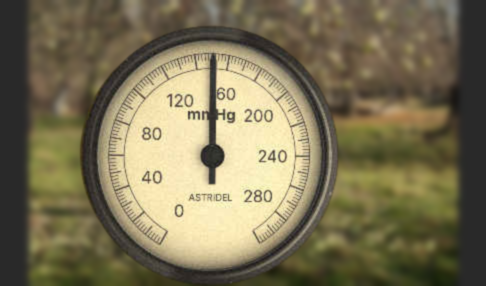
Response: 150
